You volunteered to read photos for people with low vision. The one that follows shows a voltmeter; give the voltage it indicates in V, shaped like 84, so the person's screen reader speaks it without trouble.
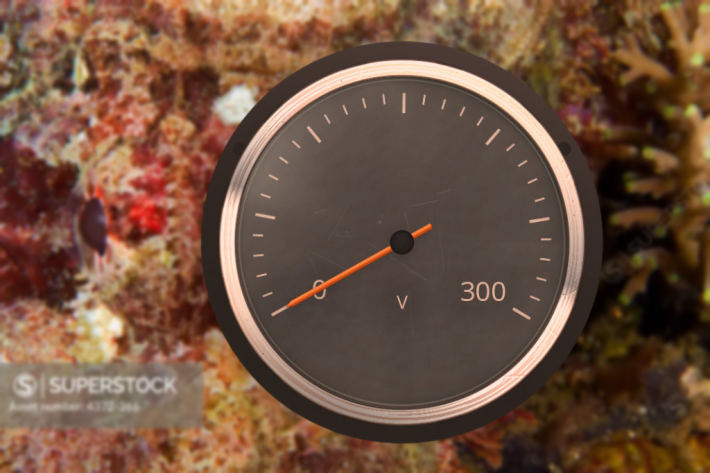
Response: 0
